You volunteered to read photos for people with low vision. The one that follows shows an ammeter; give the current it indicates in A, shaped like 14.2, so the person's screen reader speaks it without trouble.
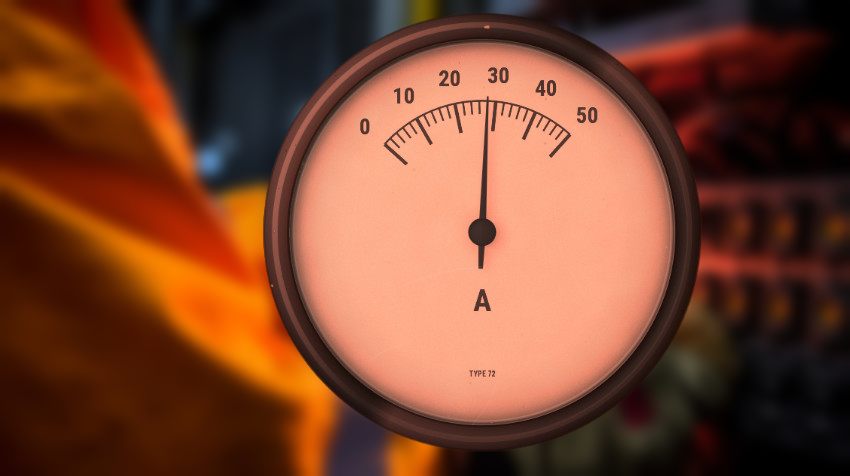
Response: 28
